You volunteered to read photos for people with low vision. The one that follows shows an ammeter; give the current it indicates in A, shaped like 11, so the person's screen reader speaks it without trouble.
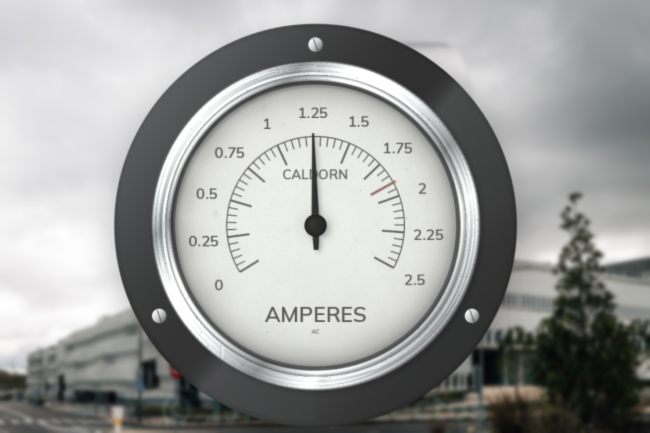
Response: 1.25
